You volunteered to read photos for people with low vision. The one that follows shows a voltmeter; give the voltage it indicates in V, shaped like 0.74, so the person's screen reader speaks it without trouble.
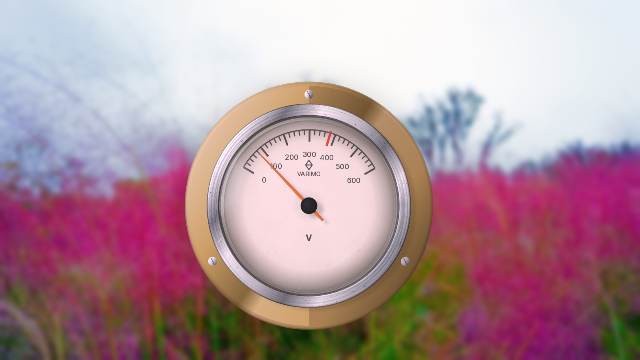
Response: 80
